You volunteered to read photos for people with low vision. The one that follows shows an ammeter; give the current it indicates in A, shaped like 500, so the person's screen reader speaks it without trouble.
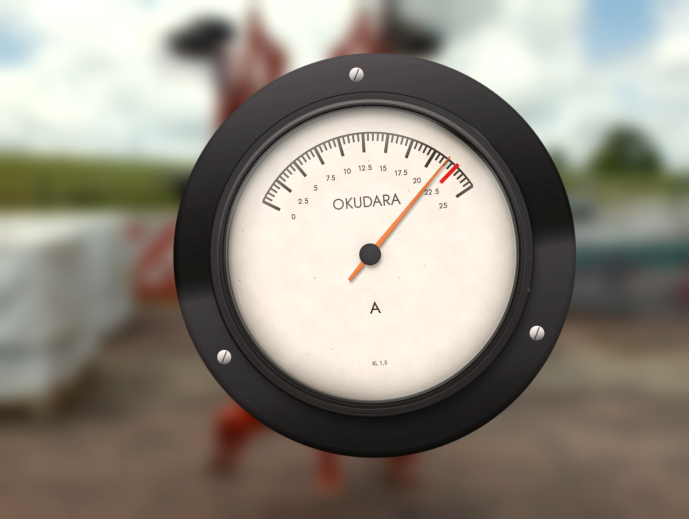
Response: 21.5
